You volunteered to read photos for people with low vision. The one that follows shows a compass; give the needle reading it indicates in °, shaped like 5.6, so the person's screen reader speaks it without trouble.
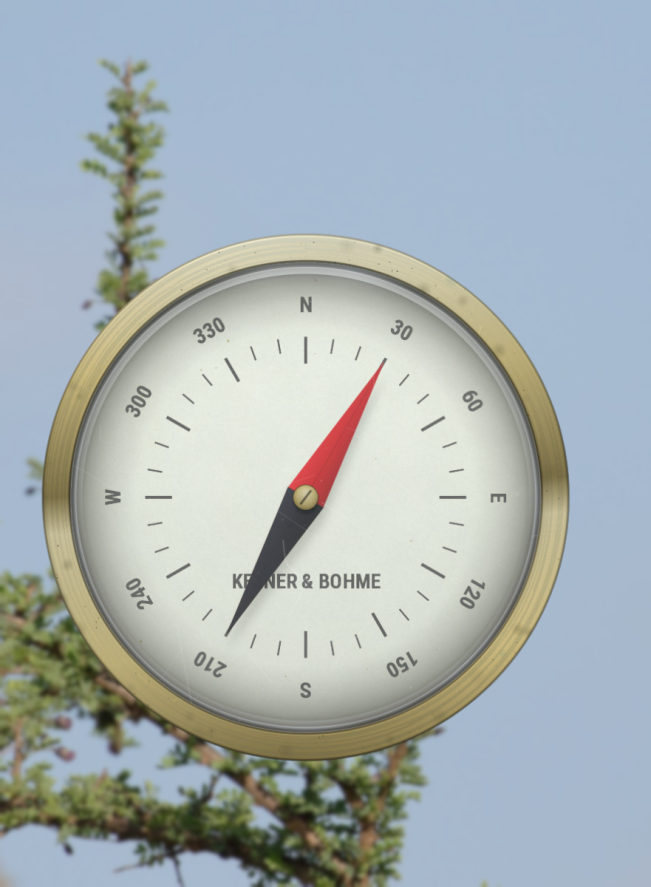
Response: 30
